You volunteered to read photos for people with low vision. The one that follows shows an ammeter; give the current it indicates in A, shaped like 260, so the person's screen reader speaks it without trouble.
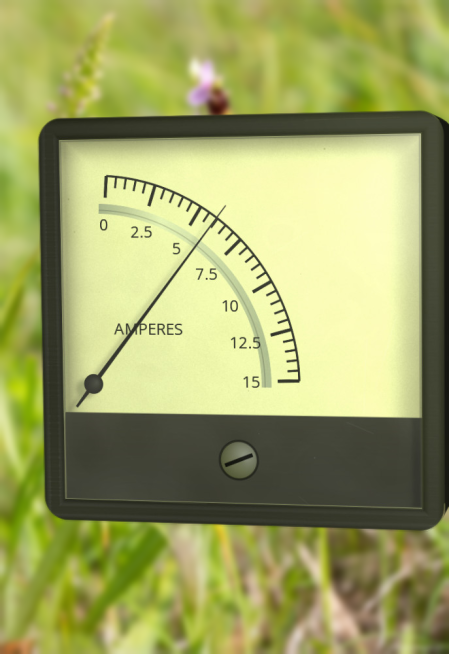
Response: 6
